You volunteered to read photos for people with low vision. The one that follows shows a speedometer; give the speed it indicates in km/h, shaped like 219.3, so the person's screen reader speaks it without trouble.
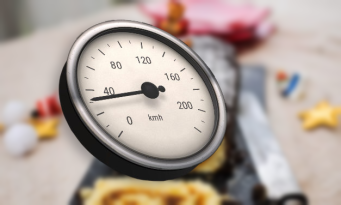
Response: 30
